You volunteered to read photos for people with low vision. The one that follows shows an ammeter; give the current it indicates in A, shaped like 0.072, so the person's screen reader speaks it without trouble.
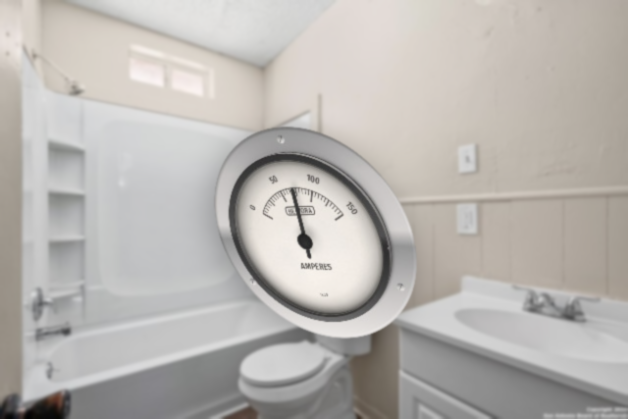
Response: 75
